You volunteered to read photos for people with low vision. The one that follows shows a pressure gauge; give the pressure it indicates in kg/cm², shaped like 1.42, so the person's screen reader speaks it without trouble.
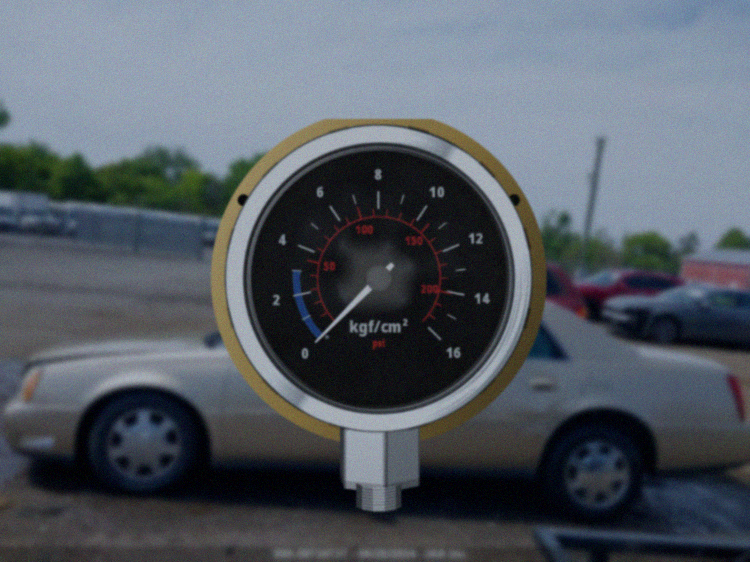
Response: 0
